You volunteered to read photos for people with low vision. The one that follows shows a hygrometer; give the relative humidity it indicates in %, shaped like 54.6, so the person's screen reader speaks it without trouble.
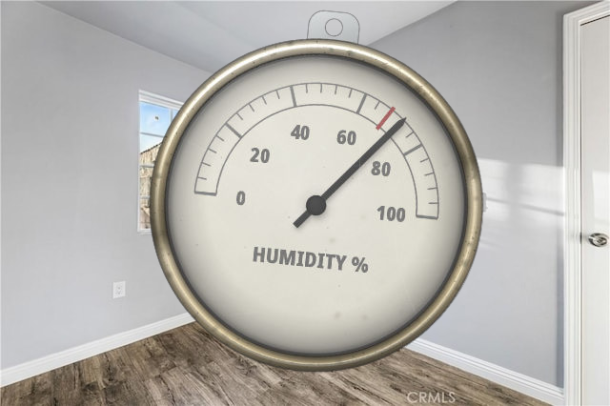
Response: 72
